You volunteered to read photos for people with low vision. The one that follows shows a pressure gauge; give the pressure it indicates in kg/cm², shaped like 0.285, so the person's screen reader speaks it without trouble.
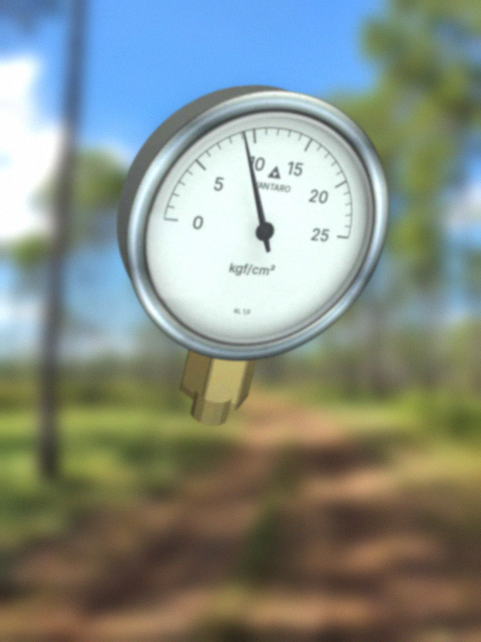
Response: 9
